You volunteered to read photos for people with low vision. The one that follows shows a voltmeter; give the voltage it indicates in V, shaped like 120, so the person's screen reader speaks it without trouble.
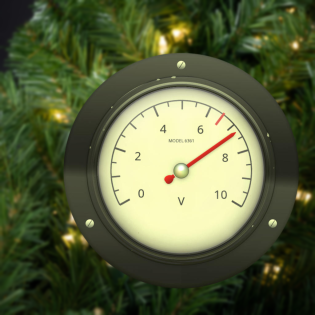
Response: 7.25
